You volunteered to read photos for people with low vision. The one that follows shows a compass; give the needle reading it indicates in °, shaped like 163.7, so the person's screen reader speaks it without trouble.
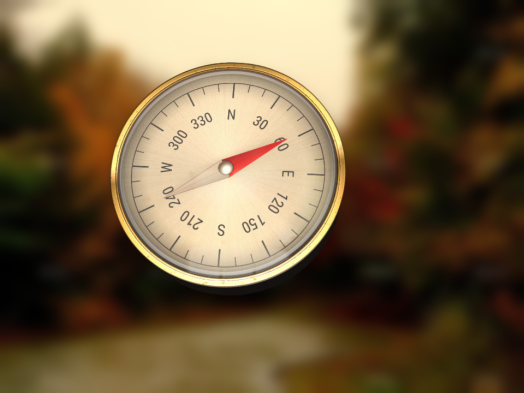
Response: 60
